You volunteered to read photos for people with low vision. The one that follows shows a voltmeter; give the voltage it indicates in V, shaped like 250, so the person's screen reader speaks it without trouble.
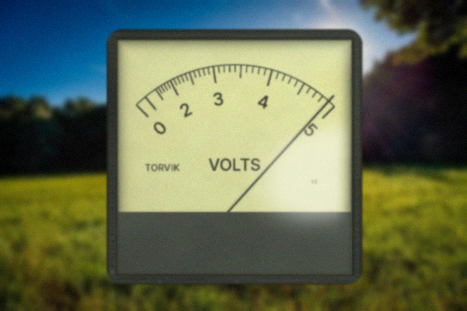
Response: 4.9
